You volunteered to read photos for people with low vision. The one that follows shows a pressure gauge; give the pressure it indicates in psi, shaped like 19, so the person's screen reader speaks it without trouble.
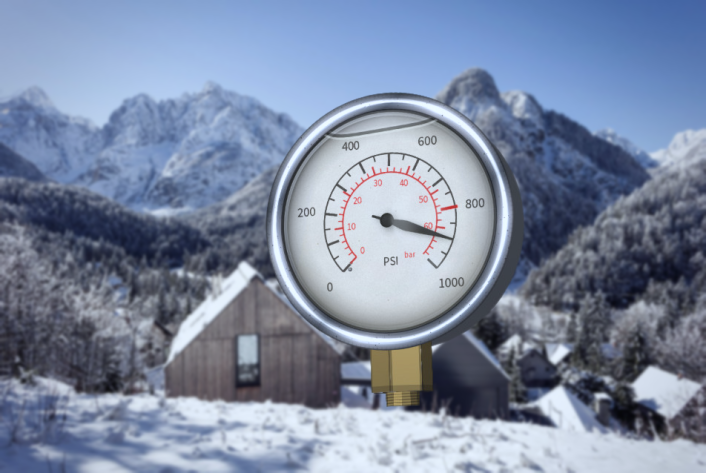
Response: 900
